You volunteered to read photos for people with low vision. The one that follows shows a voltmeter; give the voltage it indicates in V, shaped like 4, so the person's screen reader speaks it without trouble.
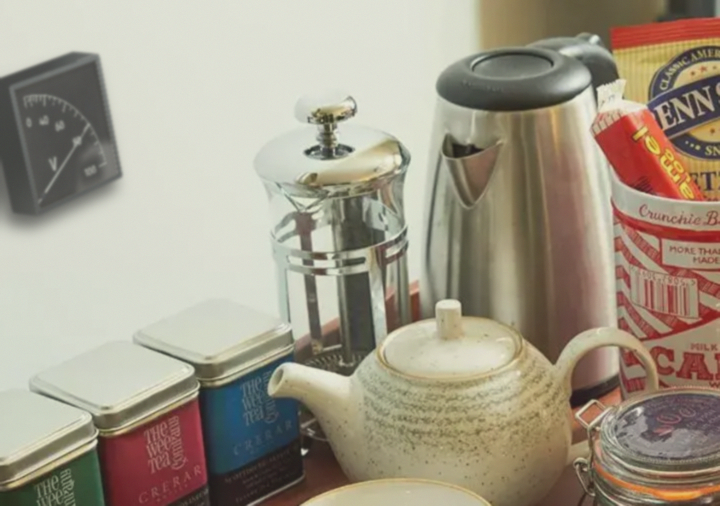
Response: 80
